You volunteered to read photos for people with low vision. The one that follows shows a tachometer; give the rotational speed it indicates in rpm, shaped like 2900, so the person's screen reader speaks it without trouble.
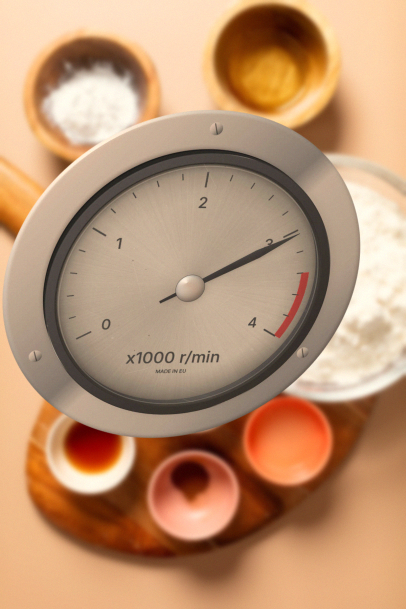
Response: 3000
